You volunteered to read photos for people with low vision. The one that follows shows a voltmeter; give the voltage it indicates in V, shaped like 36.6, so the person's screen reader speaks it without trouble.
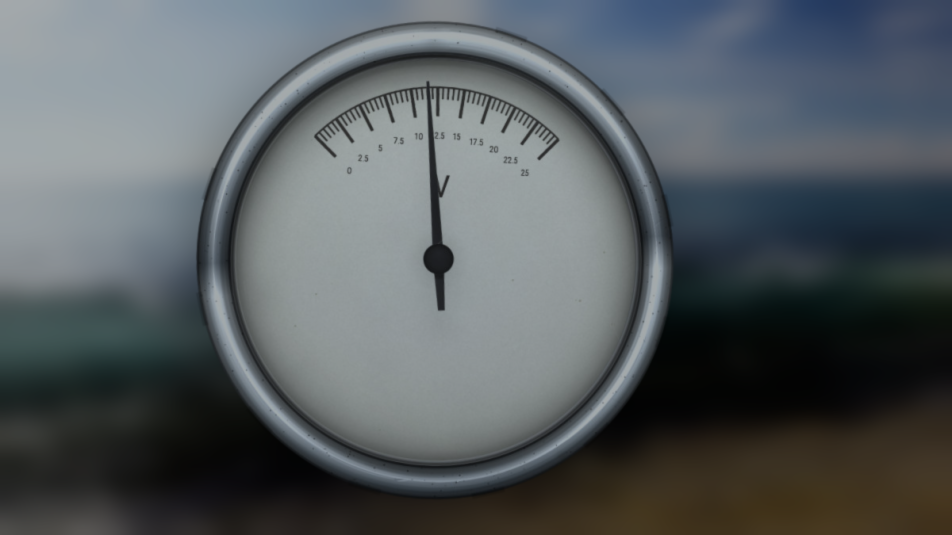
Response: 11.5
